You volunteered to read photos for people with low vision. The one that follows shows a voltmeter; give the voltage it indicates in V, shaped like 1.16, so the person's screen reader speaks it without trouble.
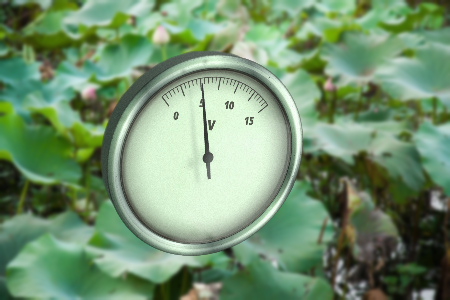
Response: 5
